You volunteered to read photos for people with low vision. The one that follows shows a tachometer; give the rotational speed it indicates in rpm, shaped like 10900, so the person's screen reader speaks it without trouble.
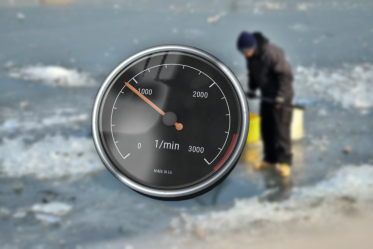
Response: 900
